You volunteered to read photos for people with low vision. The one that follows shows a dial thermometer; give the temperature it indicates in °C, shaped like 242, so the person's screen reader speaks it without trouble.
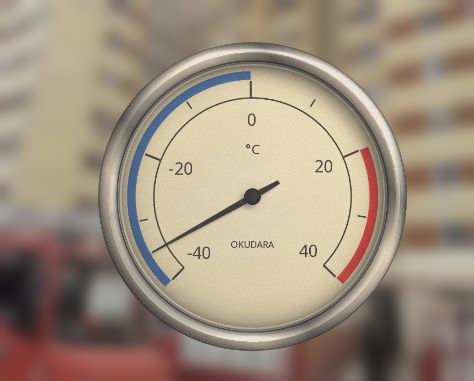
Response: -35
